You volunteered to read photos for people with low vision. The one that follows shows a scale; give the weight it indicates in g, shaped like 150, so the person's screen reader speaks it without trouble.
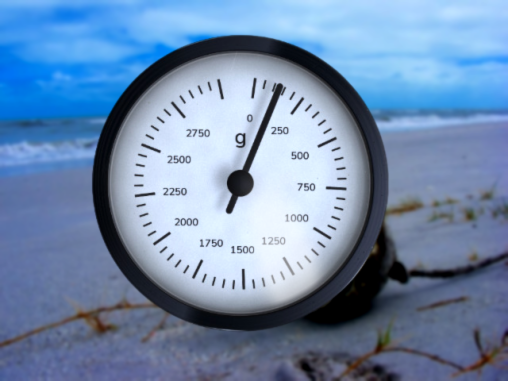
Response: 125
